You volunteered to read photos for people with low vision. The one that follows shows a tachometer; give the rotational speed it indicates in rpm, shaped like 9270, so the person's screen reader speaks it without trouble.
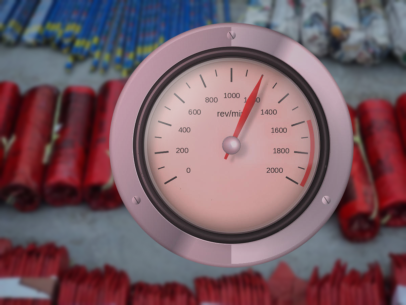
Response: 1200
